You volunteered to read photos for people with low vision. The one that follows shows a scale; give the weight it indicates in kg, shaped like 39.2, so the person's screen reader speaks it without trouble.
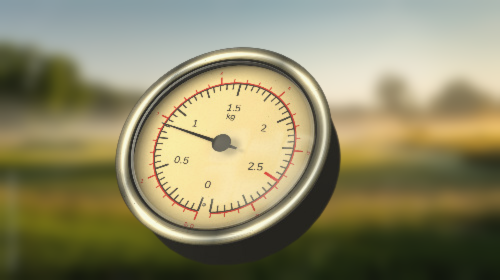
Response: 0.85
